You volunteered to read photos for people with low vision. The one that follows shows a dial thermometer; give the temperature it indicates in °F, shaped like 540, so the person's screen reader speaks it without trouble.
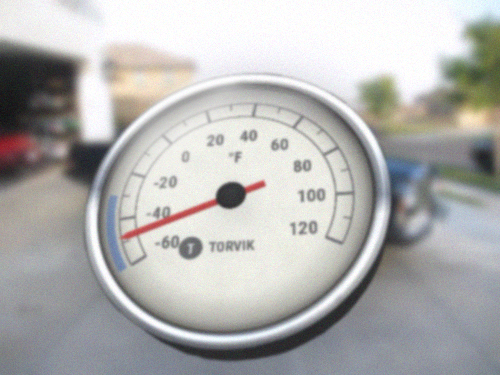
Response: -50
